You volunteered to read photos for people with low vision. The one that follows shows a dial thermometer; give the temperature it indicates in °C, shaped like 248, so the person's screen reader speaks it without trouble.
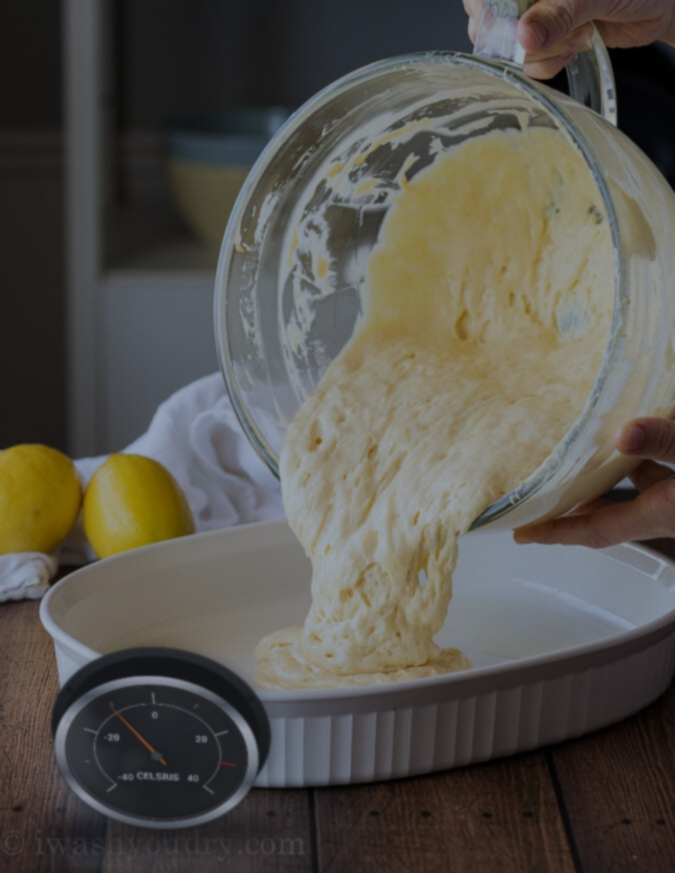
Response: -10
